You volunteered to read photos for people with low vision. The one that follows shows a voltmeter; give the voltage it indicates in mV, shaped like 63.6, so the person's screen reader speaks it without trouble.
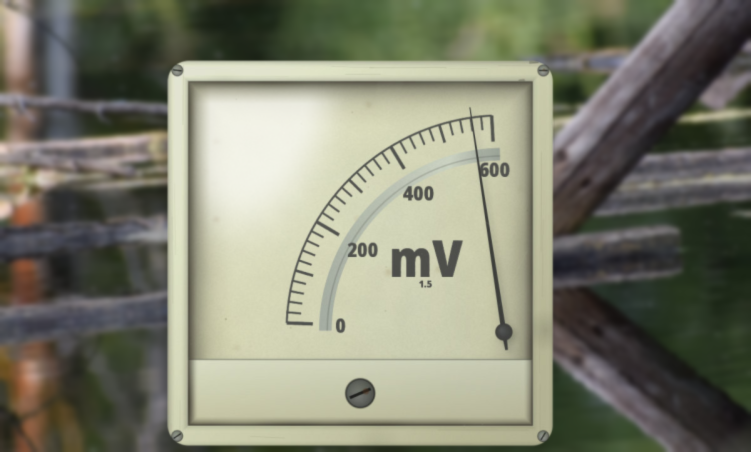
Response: 560
